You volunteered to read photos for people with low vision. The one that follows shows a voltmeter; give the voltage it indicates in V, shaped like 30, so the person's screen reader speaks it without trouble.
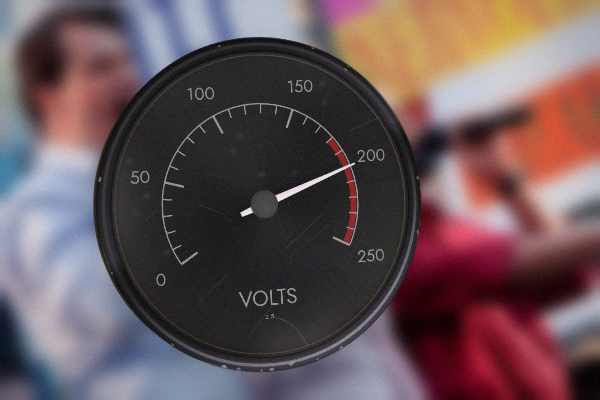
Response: 200
